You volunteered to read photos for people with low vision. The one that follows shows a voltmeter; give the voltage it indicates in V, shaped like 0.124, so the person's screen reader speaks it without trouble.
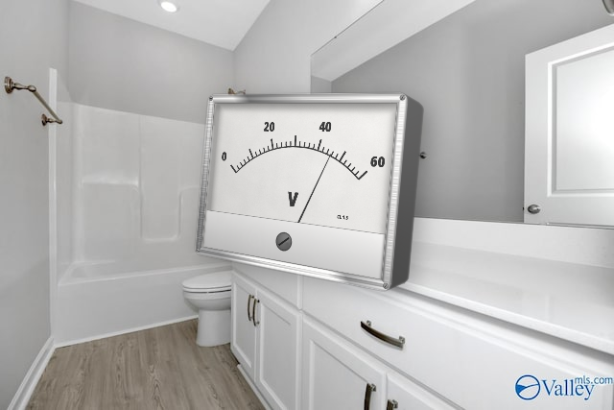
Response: 46
